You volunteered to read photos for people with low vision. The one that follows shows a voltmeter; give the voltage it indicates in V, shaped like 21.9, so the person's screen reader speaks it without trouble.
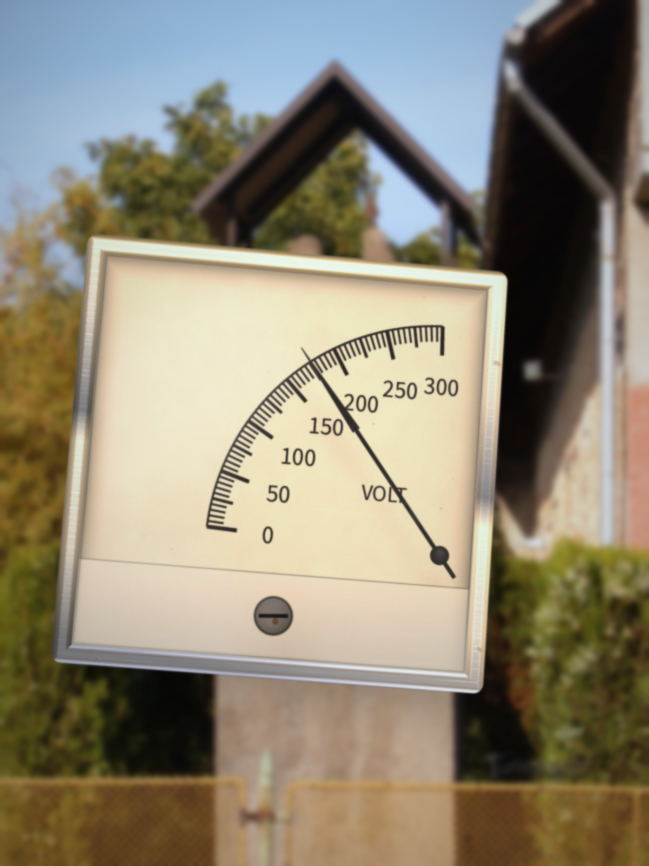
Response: 175
